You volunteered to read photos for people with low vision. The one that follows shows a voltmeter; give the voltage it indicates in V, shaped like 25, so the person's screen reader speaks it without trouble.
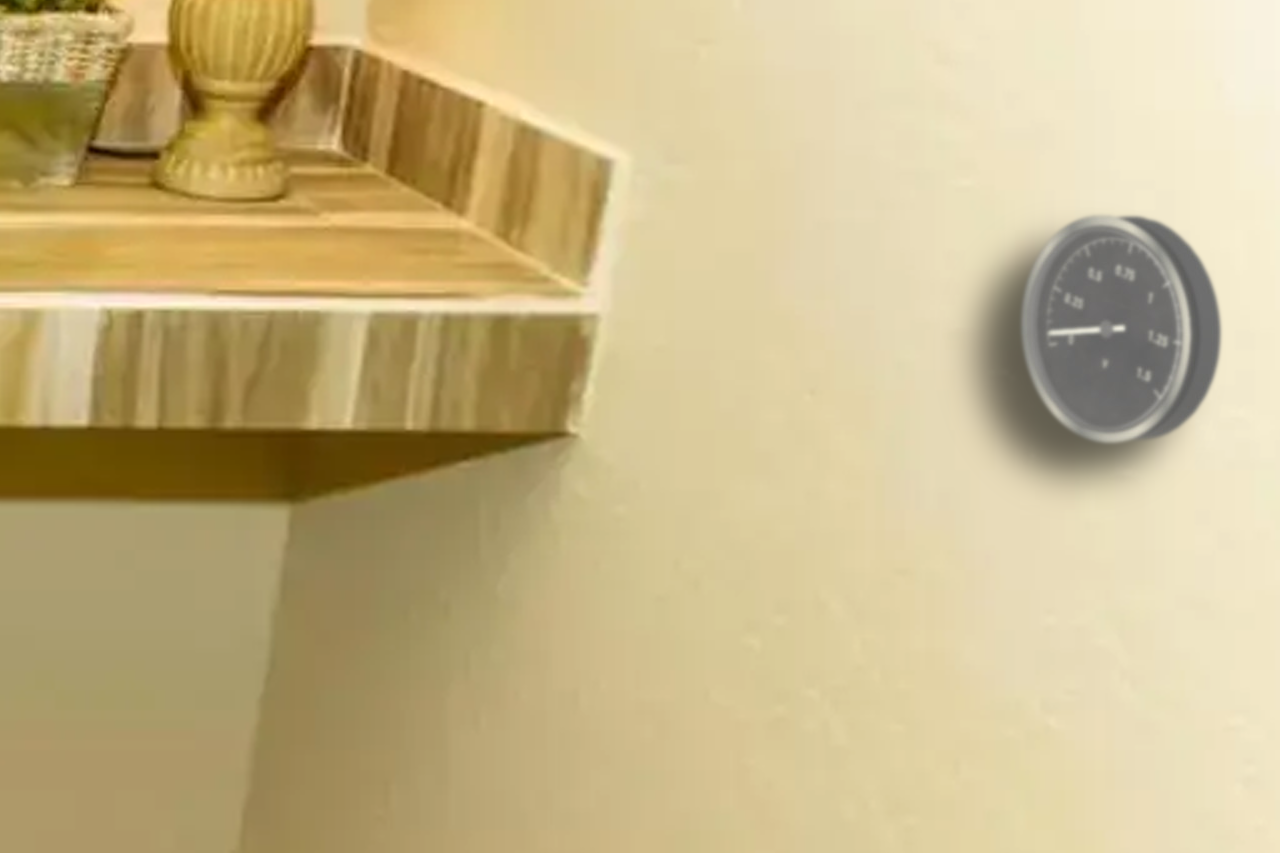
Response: 0.05
